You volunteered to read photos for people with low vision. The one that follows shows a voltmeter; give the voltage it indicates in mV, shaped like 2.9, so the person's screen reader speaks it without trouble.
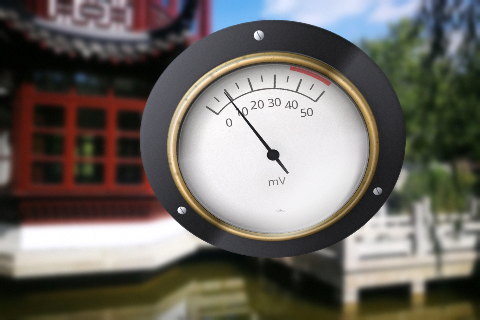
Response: 10
